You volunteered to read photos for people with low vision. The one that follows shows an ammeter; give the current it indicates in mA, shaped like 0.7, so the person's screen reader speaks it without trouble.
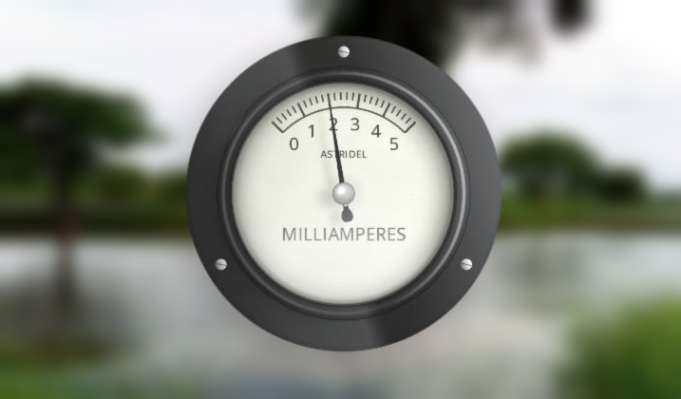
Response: 2
